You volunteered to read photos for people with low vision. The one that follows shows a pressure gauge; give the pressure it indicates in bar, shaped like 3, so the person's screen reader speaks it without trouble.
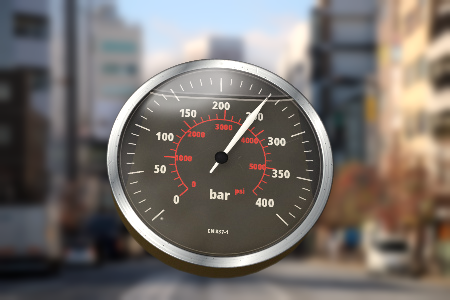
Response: 250
